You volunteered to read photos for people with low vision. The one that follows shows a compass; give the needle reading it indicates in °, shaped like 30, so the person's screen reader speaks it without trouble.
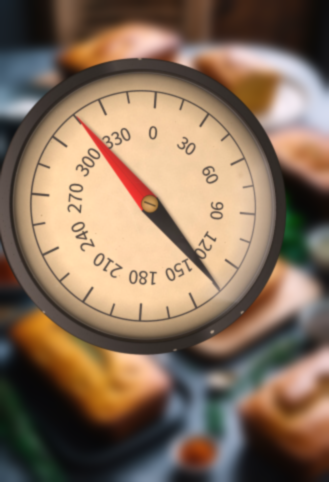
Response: 315
